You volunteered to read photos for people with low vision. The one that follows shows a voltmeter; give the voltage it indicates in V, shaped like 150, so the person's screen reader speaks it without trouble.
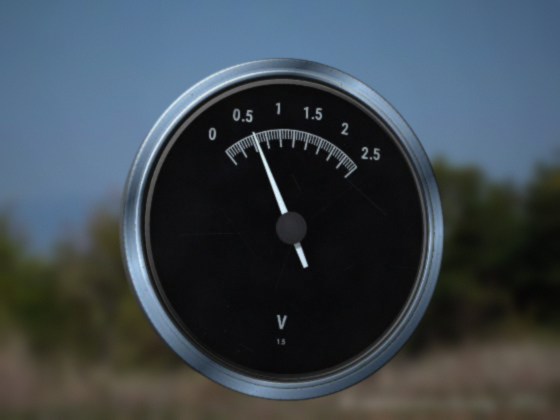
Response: 0.5
